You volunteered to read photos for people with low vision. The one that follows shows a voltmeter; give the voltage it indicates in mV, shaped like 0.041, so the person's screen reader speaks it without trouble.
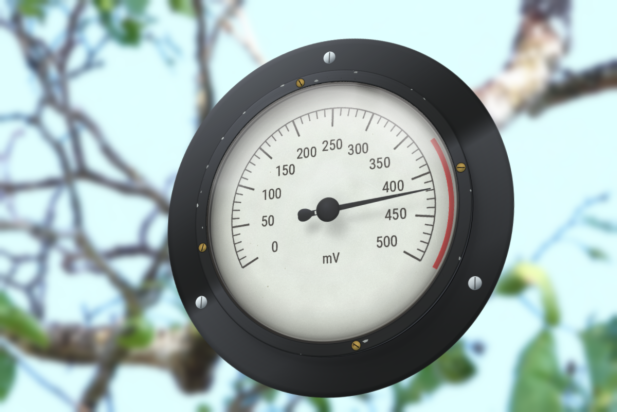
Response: 420
